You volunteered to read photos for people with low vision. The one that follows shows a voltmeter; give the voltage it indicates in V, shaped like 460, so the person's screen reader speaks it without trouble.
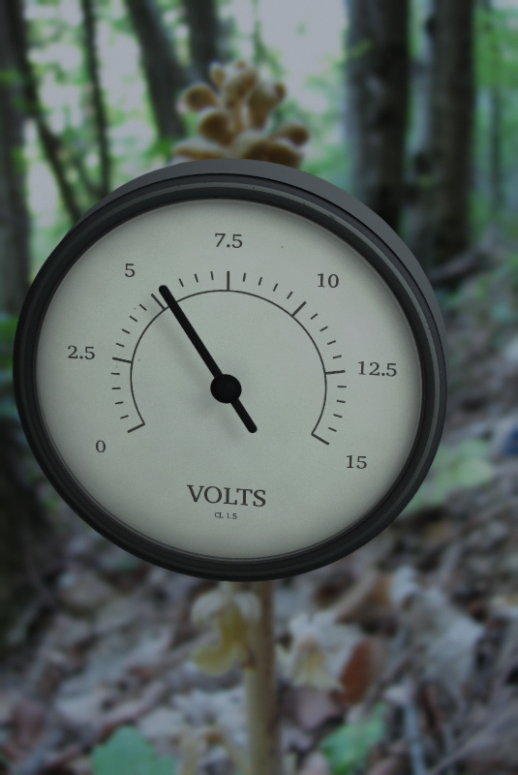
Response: 5.5
